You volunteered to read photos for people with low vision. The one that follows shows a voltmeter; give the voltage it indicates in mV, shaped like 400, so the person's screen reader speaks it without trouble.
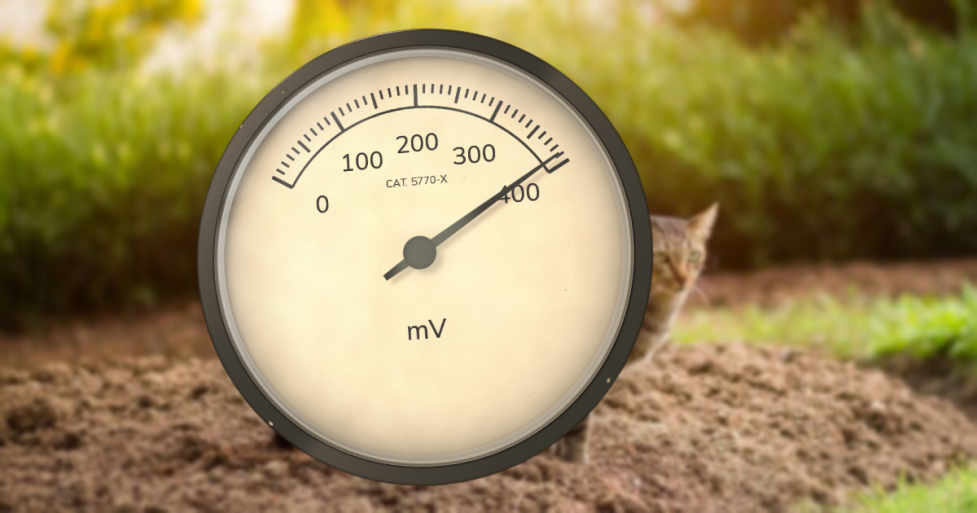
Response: 390
